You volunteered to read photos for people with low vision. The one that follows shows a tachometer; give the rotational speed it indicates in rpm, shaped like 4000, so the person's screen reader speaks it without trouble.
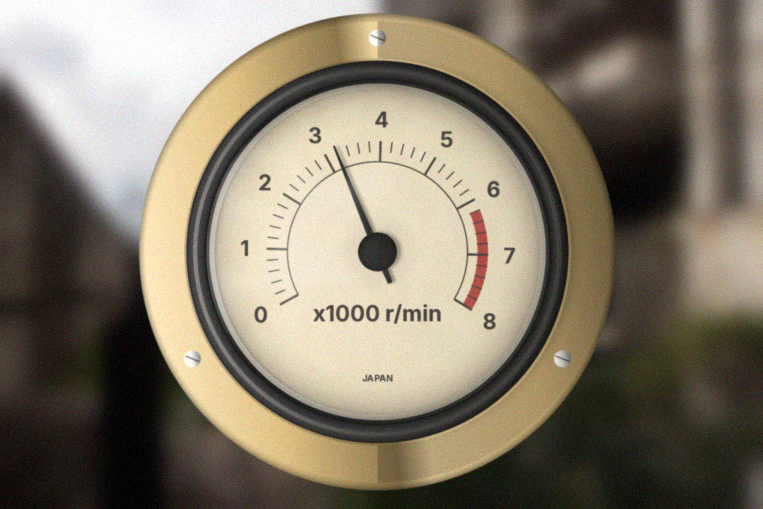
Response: 3200
